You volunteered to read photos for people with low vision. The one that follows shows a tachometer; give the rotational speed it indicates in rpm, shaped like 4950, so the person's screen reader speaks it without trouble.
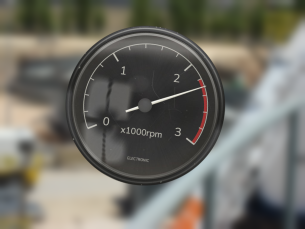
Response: 2300
